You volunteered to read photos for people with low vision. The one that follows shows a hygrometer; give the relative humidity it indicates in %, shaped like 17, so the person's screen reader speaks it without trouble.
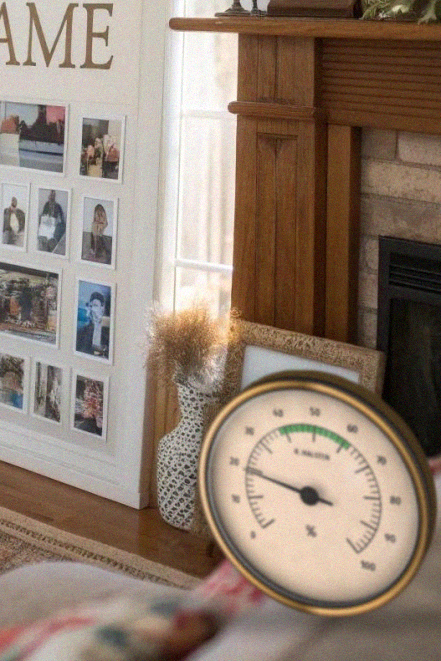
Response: 20
